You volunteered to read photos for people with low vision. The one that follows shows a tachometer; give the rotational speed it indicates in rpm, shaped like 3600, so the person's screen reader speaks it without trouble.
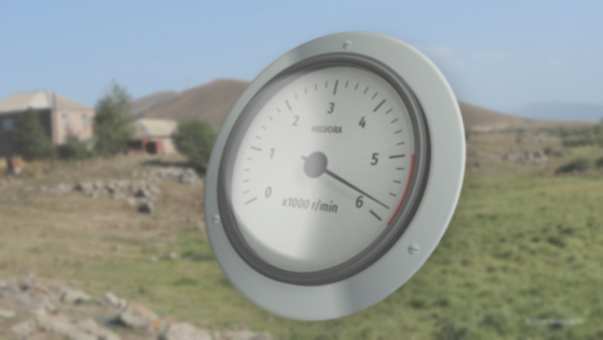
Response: 5800
